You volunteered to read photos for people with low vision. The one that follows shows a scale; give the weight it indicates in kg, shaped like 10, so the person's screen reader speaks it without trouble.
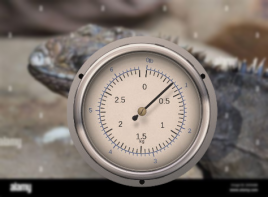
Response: 0.35
